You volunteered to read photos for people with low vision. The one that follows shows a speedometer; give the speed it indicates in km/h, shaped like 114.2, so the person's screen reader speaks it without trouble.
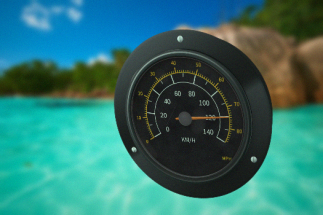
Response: 120
